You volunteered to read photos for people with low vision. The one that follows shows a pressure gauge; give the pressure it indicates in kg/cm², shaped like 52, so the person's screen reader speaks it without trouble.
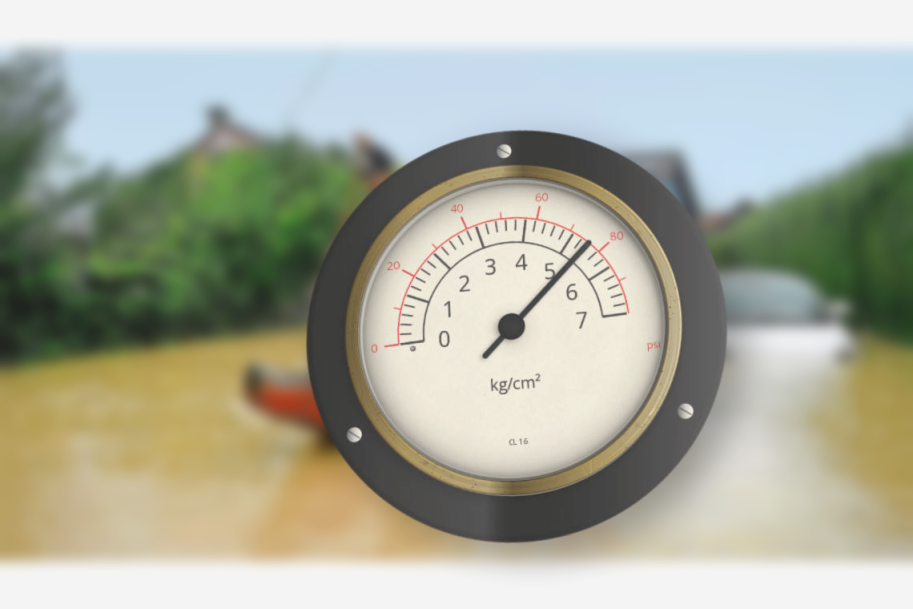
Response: 5.4
